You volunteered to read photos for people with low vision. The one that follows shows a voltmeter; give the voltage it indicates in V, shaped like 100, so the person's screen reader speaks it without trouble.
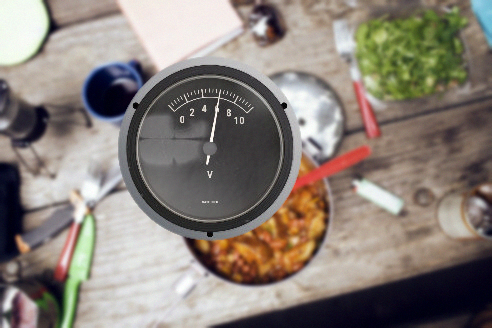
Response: 6
